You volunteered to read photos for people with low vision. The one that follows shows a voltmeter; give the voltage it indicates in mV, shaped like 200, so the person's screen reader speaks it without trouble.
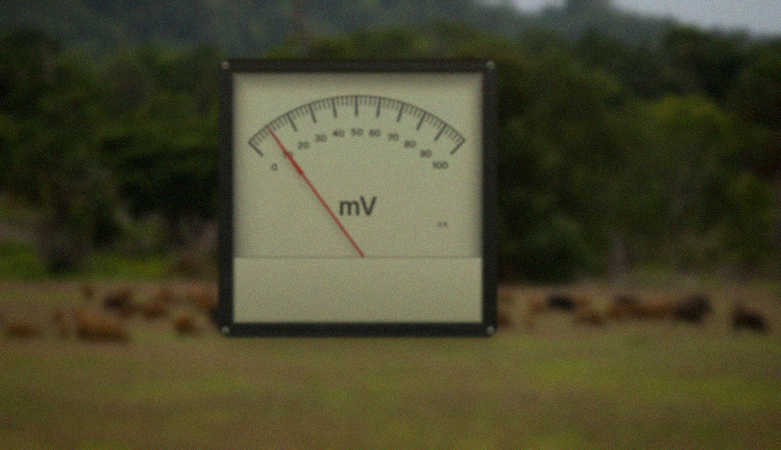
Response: 10
